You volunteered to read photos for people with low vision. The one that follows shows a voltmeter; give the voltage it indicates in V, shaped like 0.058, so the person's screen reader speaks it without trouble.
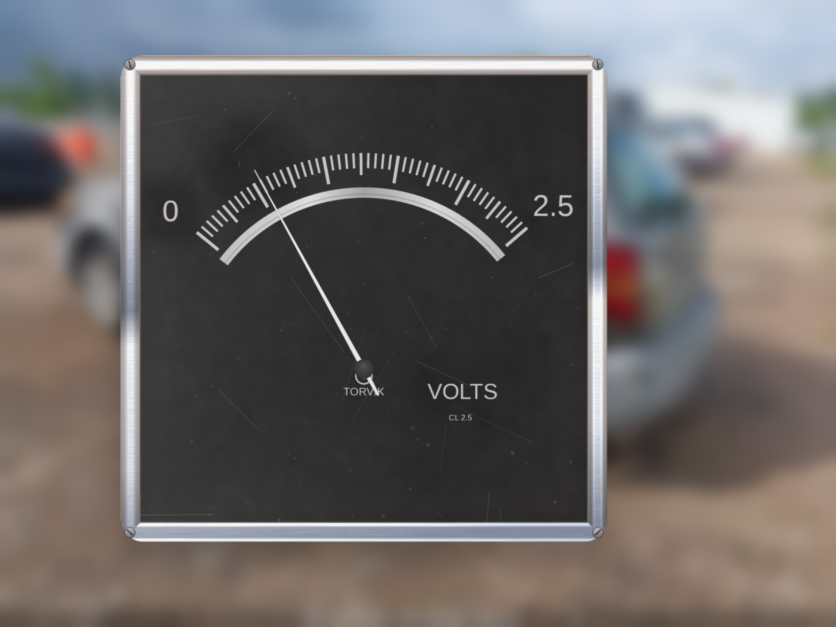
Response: 0.55
